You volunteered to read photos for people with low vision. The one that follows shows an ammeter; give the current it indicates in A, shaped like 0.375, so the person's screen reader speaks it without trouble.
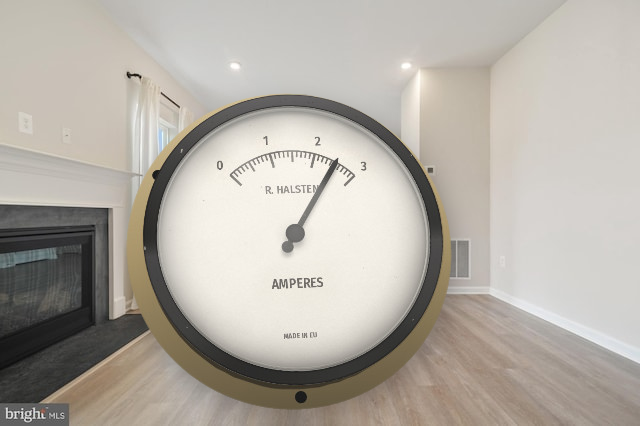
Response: 2.5
